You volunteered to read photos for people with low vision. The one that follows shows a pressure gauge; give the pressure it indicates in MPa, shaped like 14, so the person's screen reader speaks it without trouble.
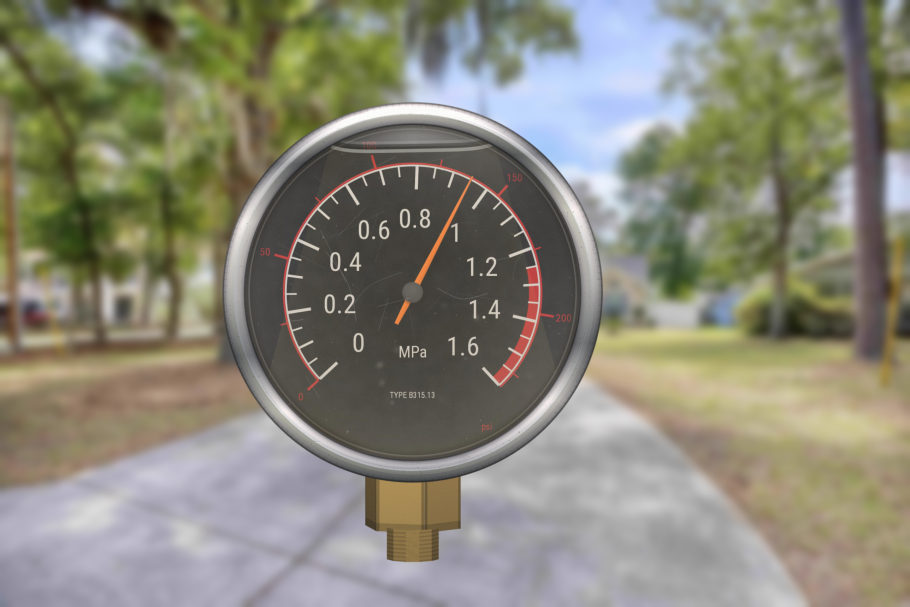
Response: 0.95
